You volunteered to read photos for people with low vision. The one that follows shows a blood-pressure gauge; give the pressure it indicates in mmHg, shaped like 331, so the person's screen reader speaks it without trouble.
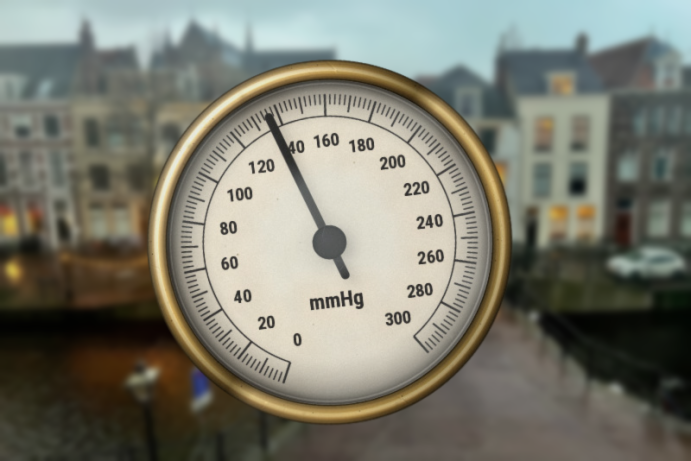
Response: 136
